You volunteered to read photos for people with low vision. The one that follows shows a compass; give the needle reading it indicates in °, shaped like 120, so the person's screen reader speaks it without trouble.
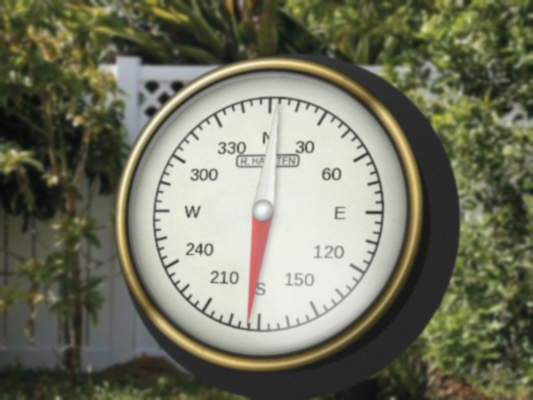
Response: 185
